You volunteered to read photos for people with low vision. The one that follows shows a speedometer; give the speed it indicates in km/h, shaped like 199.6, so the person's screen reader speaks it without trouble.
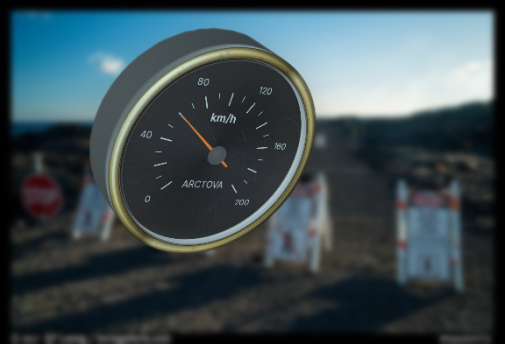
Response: 60
